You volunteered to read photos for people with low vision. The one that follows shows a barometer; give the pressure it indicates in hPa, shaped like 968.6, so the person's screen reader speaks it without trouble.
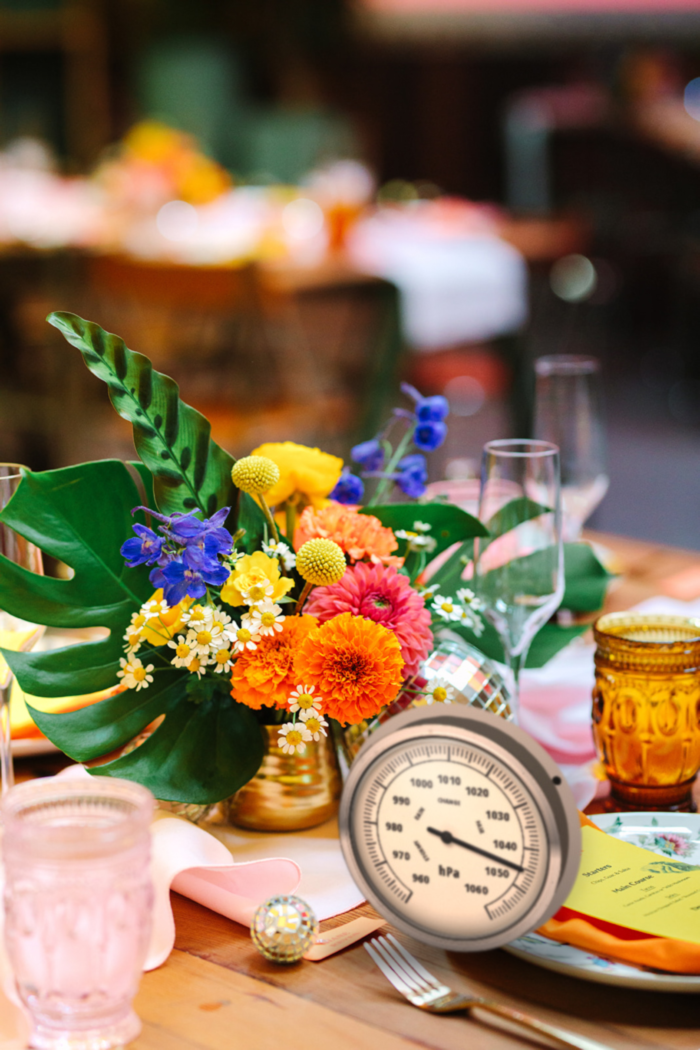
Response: 1045
